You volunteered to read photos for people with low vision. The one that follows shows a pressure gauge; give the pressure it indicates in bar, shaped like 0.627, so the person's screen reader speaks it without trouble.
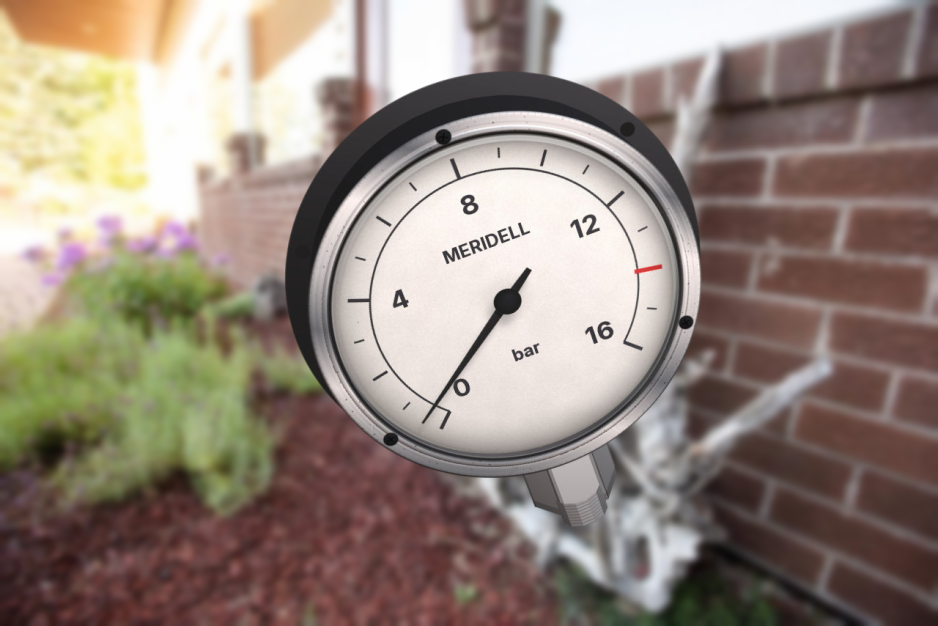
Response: 0.5
